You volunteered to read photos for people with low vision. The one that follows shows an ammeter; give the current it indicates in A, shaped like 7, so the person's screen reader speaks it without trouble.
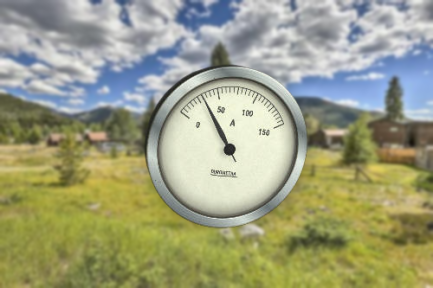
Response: 30
